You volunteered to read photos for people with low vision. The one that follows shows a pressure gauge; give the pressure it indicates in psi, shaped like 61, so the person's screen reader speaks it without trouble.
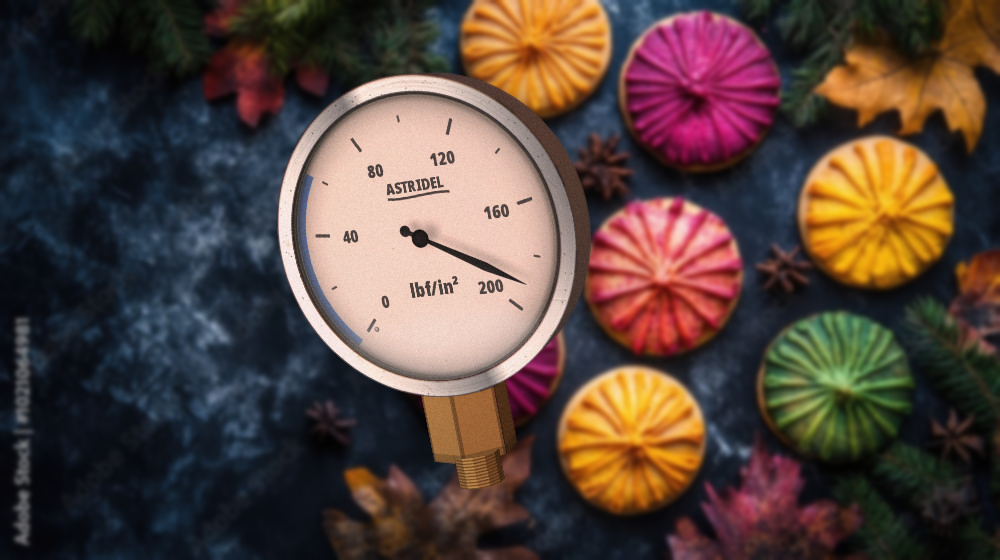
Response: 190
